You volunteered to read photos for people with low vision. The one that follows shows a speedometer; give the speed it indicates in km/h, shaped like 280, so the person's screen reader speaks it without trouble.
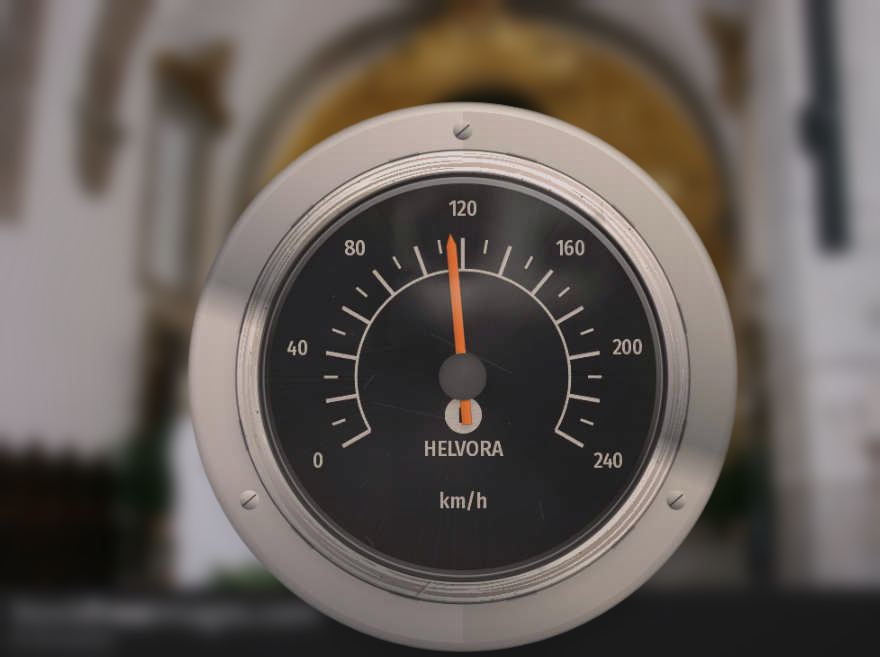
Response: 115
